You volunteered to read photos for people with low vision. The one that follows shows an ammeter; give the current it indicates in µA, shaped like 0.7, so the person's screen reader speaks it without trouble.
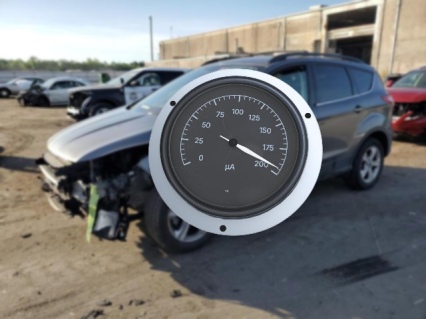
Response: 195
